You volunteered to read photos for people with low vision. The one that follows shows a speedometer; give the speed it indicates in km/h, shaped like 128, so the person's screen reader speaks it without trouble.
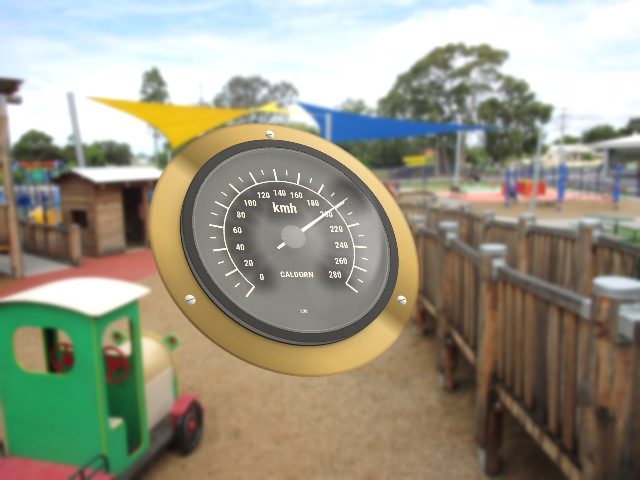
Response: 200
